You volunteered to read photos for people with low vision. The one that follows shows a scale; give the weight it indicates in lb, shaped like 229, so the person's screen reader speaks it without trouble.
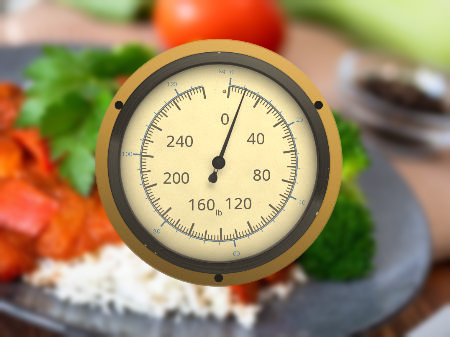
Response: 10
